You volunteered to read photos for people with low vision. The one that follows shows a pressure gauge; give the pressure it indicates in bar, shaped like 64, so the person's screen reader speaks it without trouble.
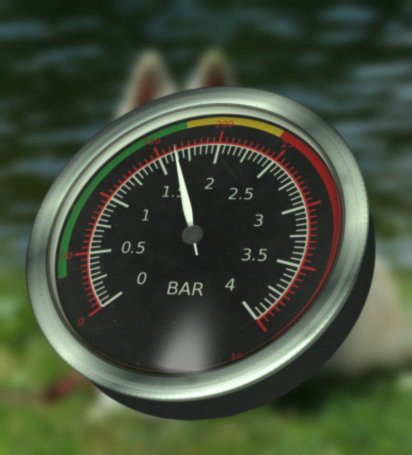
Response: 1.65
